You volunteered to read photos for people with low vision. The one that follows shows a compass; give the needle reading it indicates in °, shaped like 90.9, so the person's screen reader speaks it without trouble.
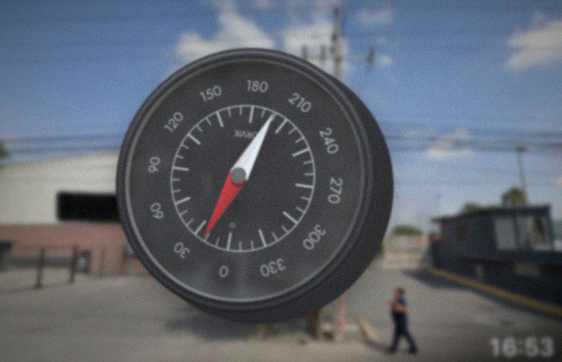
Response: 20
